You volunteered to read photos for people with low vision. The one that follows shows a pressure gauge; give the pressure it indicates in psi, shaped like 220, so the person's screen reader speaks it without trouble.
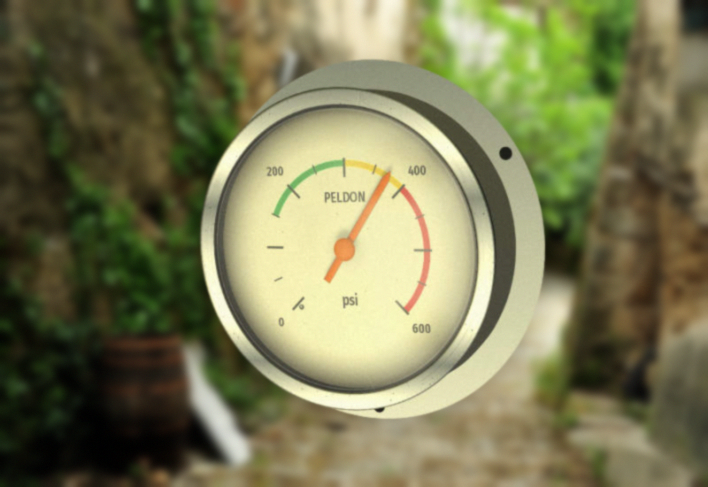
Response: 375
